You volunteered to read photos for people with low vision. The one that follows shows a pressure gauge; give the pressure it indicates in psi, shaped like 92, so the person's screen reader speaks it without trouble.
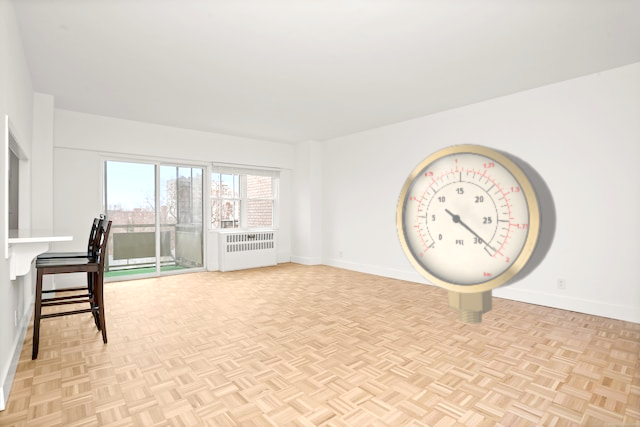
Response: 29
